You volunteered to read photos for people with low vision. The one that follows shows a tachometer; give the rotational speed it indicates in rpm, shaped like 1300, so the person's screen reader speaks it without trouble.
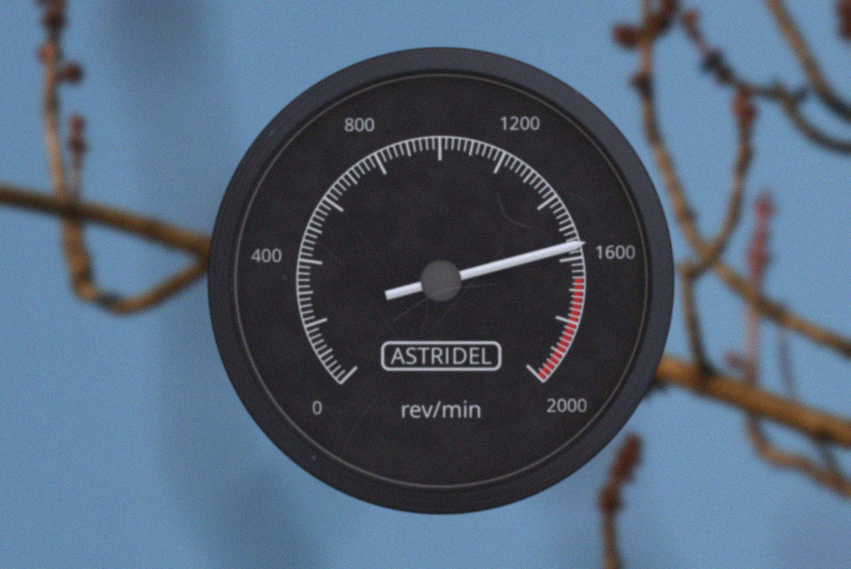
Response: 1560
